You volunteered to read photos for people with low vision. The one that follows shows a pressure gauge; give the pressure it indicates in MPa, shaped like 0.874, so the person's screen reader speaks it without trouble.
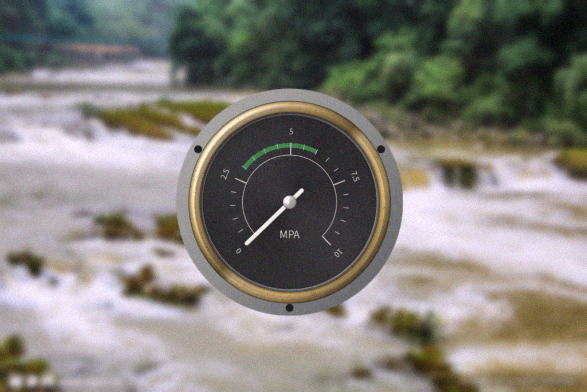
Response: 0
